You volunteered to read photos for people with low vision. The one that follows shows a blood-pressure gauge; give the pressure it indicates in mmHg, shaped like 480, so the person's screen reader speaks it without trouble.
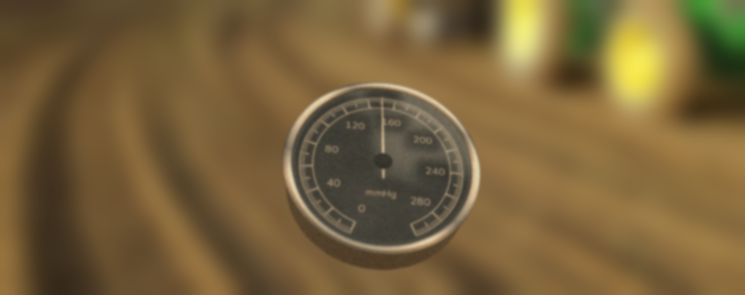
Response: 150
